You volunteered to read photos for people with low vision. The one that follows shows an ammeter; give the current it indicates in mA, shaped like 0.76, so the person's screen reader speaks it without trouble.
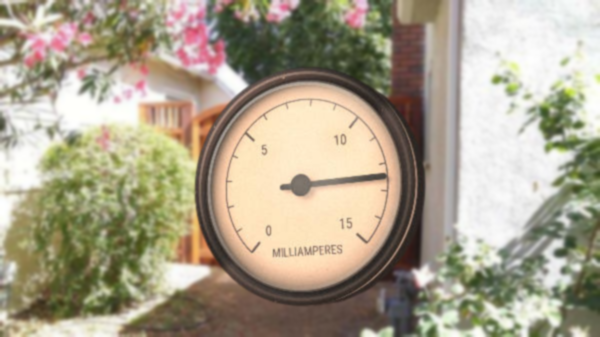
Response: 12.5
